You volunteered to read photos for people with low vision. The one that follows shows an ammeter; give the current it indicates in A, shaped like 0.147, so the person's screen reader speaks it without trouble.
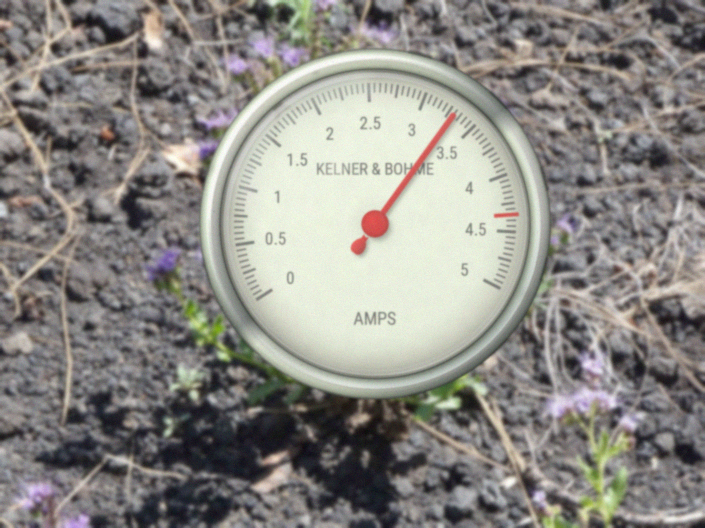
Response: 3.3
